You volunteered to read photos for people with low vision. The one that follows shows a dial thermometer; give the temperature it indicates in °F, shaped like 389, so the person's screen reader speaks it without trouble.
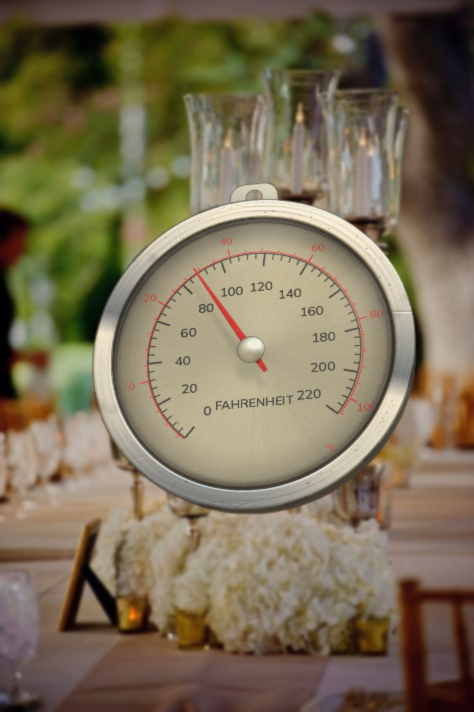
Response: 88
